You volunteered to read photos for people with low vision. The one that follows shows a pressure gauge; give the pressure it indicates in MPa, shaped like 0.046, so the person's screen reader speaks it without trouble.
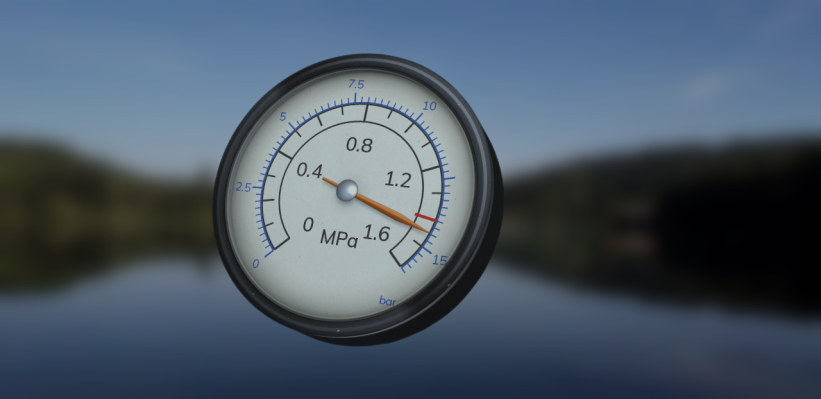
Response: 1.45
